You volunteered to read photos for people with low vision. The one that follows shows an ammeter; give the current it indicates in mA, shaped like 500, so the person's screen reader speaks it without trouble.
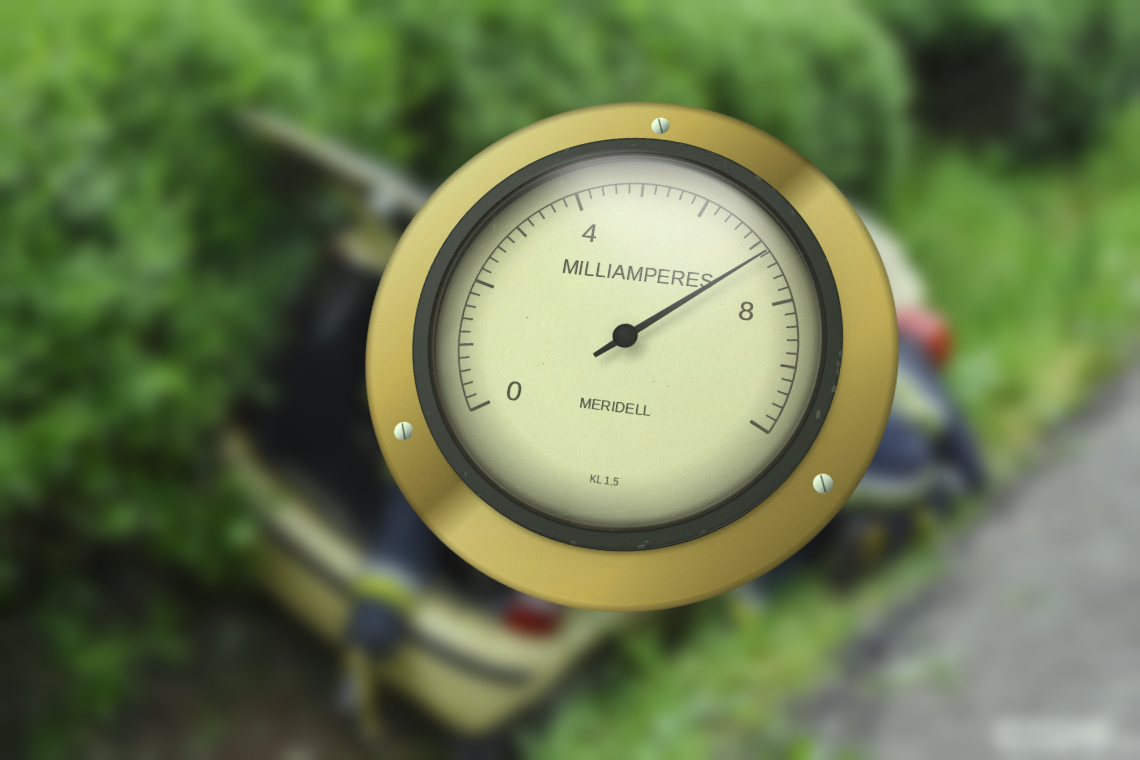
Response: 7.2
